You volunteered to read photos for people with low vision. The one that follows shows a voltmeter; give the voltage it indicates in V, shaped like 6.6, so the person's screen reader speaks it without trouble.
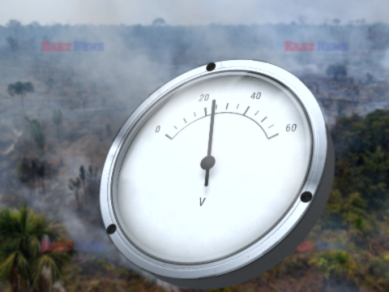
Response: 25
